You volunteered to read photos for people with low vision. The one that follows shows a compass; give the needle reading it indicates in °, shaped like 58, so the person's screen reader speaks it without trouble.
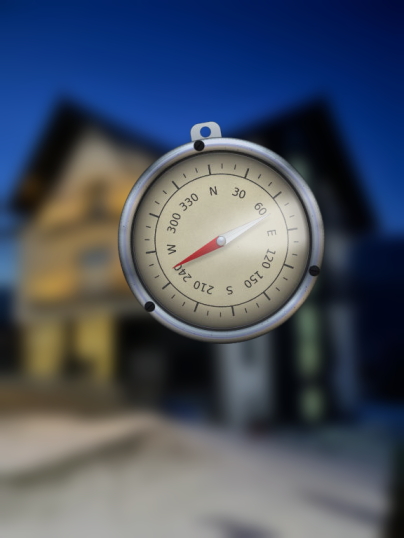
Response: 250
